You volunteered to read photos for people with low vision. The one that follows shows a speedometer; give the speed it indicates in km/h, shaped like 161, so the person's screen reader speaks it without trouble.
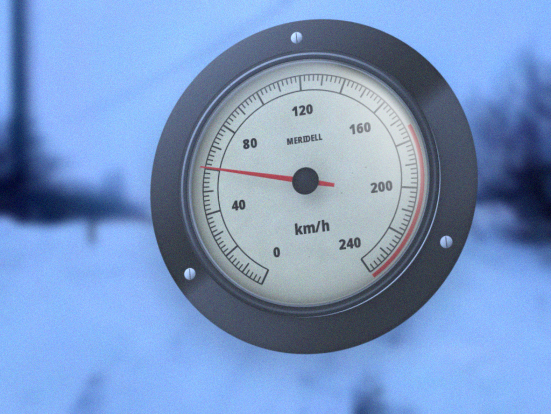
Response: 60
